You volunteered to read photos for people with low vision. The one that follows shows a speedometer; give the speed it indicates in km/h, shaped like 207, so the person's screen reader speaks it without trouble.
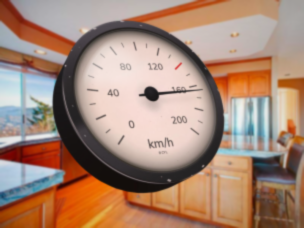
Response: 165
